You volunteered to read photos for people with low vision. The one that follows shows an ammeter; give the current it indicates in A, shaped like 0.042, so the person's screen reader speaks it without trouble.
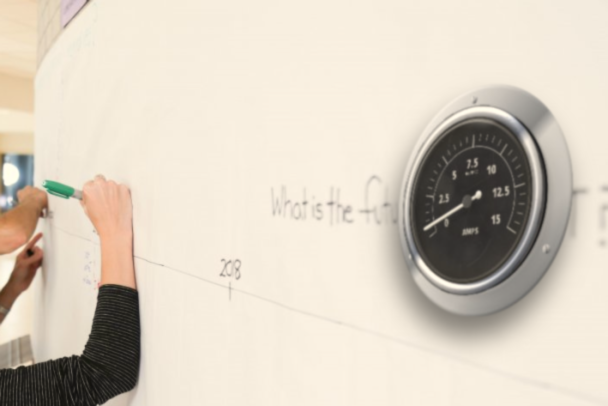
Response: 0.5
